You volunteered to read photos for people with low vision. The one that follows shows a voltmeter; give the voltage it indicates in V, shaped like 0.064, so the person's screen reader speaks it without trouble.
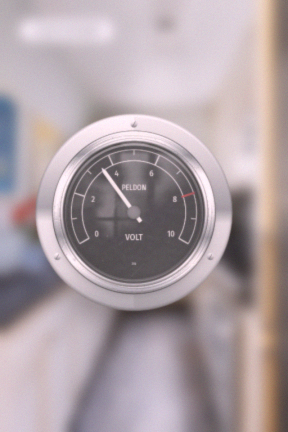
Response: 3.5
